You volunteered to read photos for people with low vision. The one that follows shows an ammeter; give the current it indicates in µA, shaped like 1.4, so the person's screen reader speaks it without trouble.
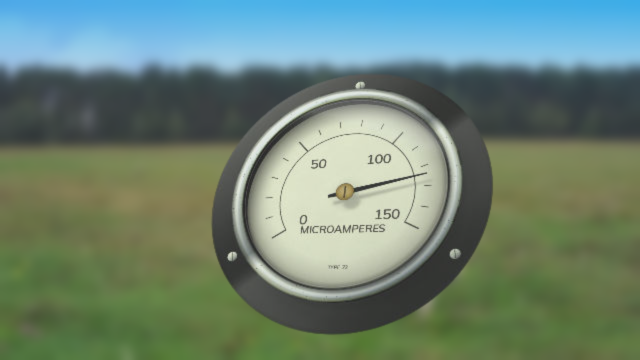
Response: 125
